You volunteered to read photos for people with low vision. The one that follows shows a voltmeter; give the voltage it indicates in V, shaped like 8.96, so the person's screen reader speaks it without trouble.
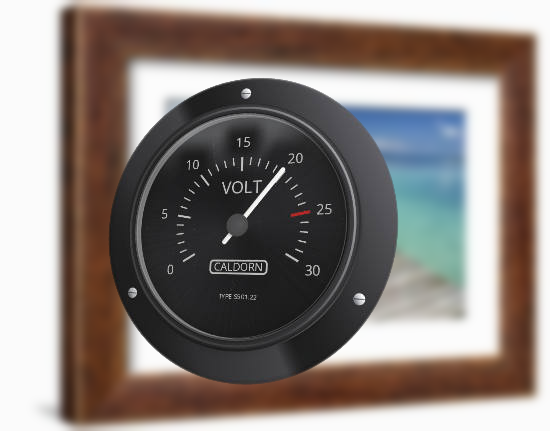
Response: 20
